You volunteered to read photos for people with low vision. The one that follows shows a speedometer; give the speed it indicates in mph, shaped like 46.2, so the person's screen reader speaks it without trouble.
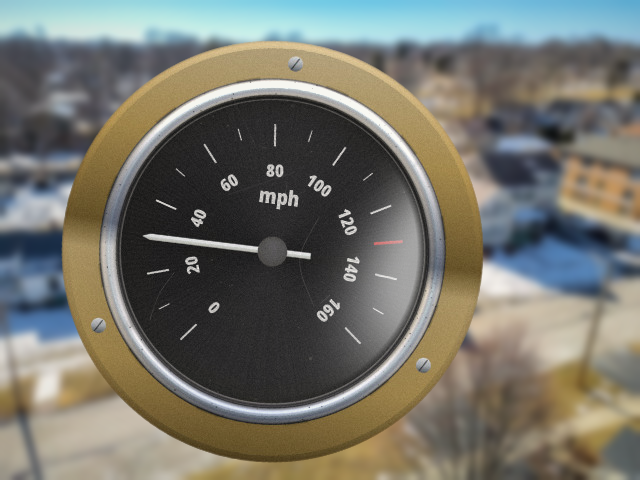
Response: 30
